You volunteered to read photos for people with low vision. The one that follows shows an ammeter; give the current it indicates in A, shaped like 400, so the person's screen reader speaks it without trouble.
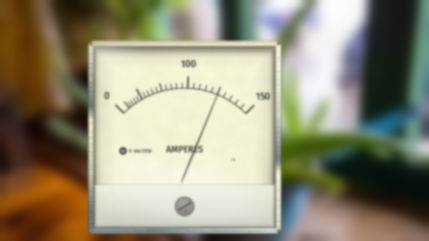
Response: 125
